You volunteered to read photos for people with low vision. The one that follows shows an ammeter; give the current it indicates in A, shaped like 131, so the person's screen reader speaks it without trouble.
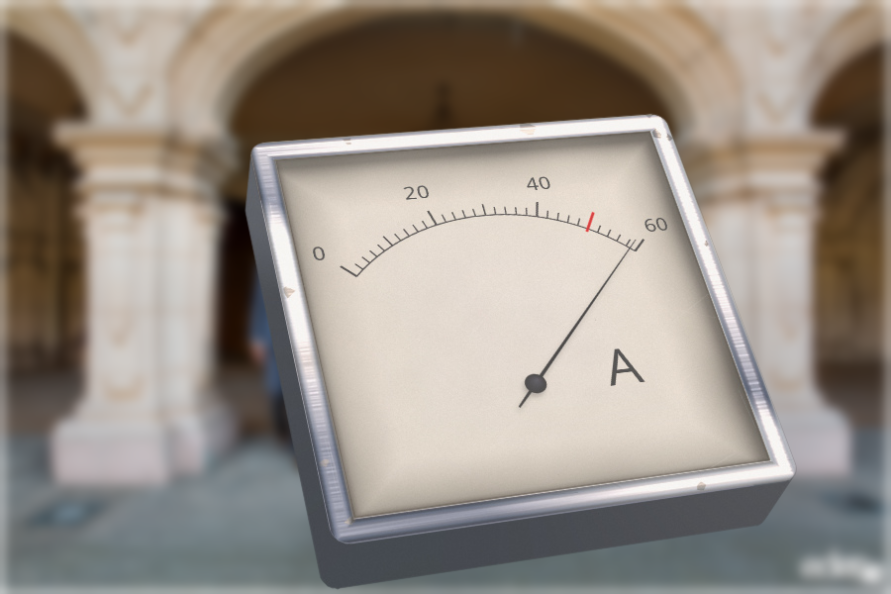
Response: 59
